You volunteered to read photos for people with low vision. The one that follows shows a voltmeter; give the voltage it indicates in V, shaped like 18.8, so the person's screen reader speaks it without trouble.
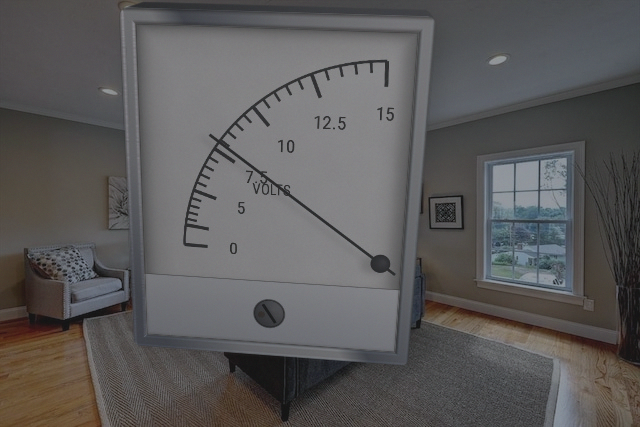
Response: 8
